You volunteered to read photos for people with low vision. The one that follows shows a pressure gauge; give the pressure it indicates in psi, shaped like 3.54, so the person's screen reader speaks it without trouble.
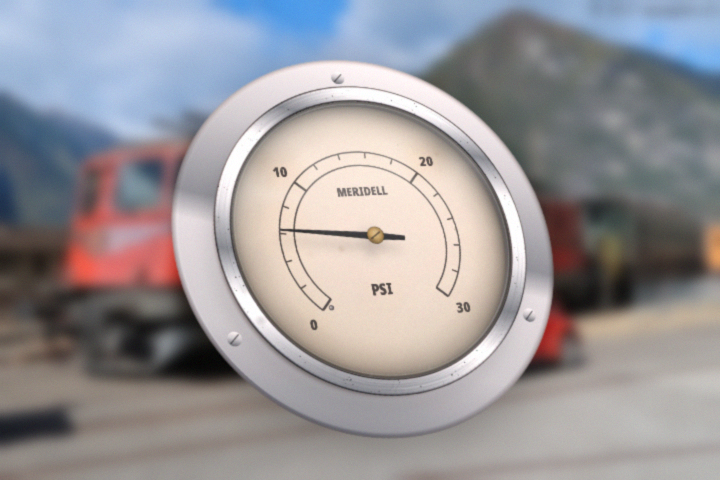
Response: 6
